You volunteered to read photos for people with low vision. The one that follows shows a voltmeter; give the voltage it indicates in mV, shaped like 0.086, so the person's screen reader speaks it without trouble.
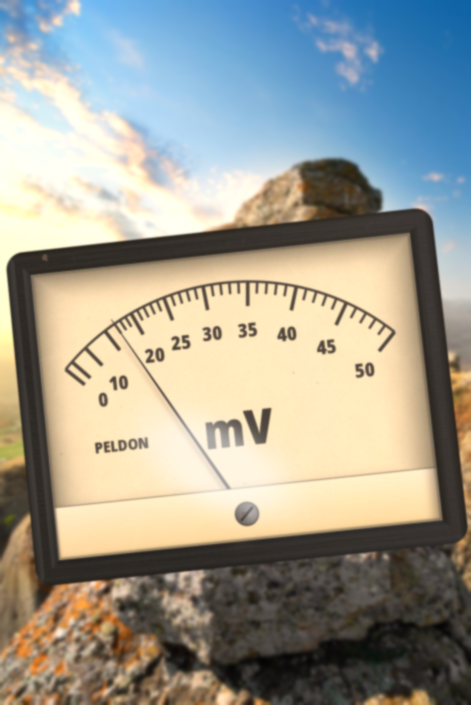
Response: 17
